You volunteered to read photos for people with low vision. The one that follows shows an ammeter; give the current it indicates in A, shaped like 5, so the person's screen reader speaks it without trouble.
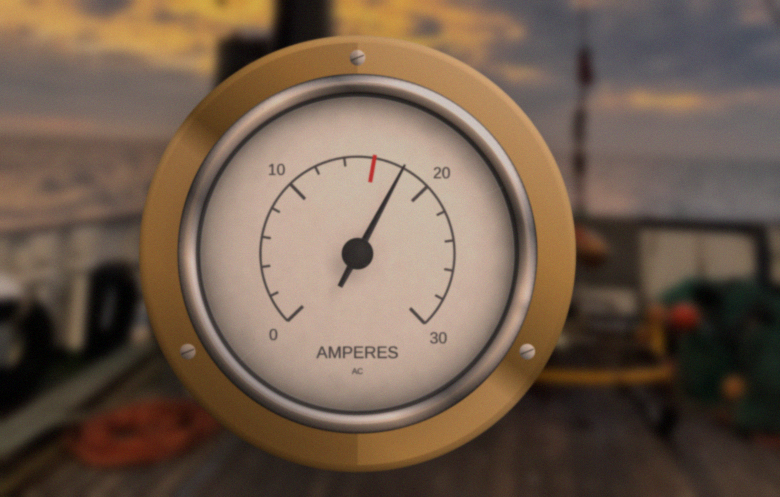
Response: 18
